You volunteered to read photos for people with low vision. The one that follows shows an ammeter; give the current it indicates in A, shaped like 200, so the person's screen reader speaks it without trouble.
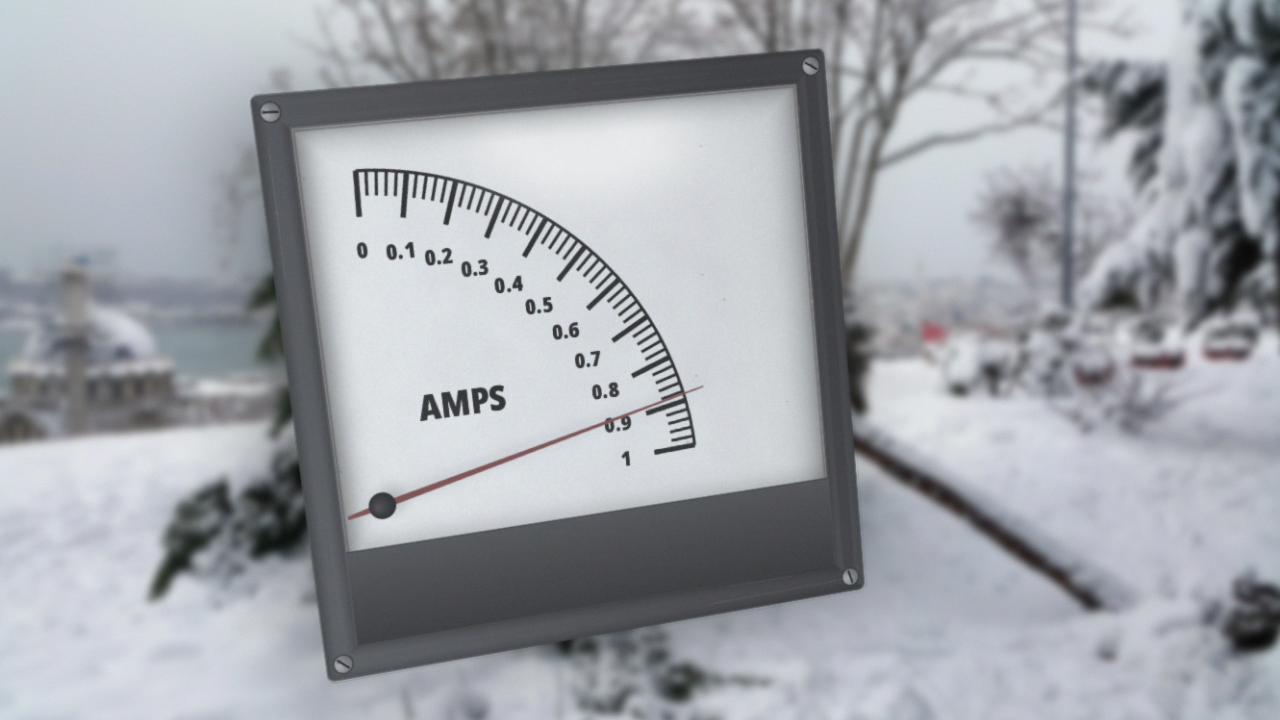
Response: 0.88
